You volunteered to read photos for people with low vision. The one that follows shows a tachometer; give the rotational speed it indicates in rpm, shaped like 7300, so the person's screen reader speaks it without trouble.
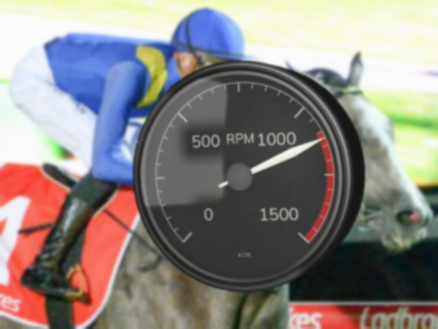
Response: 1125
